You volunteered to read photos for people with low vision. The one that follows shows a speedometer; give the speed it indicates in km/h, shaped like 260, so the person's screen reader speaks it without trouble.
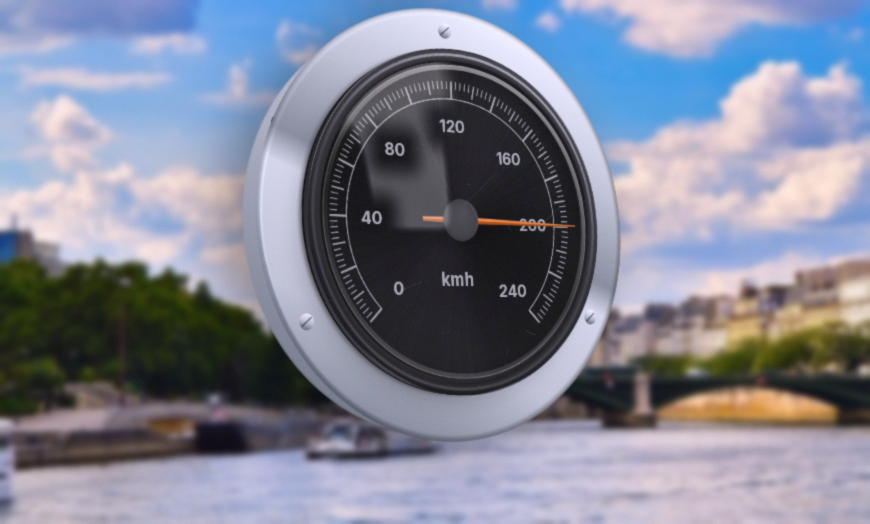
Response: 200
